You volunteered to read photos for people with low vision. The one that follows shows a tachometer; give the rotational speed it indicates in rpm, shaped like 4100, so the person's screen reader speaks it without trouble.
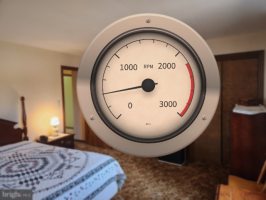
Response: 400
